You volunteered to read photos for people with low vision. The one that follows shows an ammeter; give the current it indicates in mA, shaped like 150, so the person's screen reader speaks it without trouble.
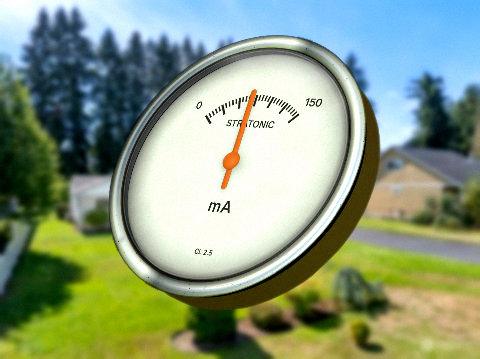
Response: 75
